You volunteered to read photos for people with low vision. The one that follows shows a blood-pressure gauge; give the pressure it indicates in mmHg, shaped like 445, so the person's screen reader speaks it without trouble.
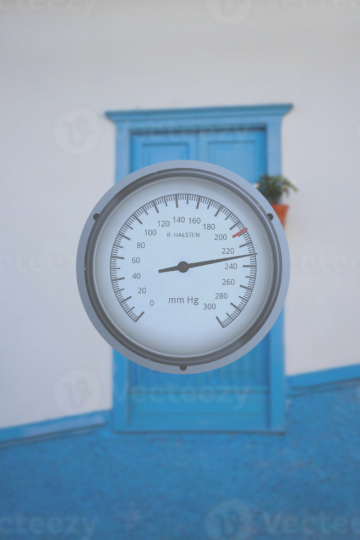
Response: 230
